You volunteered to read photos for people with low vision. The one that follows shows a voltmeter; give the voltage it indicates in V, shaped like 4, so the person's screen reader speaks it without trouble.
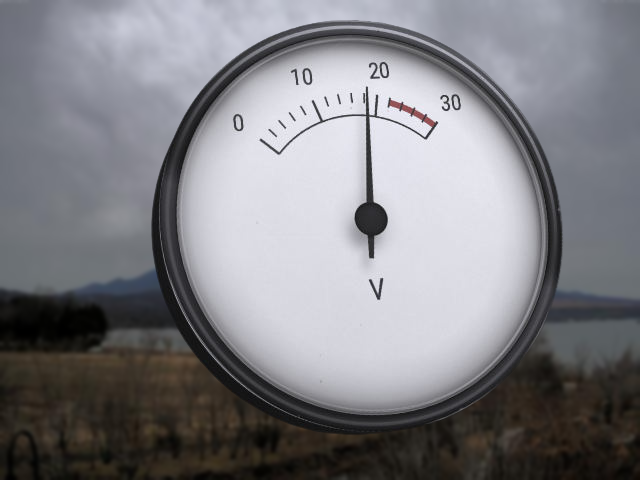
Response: 18
